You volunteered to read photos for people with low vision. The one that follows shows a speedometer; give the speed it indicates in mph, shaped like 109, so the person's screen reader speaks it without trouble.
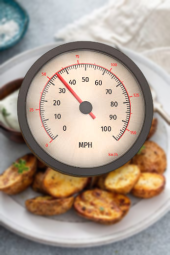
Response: 35
